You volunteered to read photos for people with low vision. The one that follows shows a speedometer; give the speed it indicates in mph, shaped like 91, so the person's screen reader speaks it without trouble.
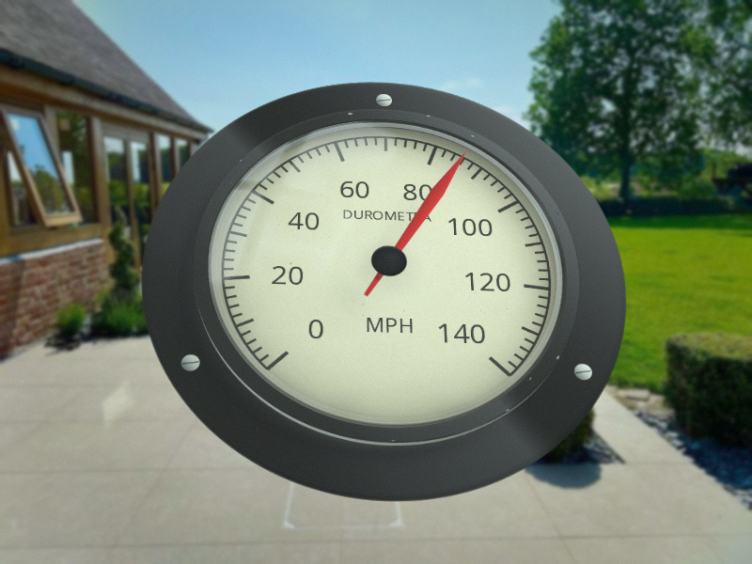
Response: 86
